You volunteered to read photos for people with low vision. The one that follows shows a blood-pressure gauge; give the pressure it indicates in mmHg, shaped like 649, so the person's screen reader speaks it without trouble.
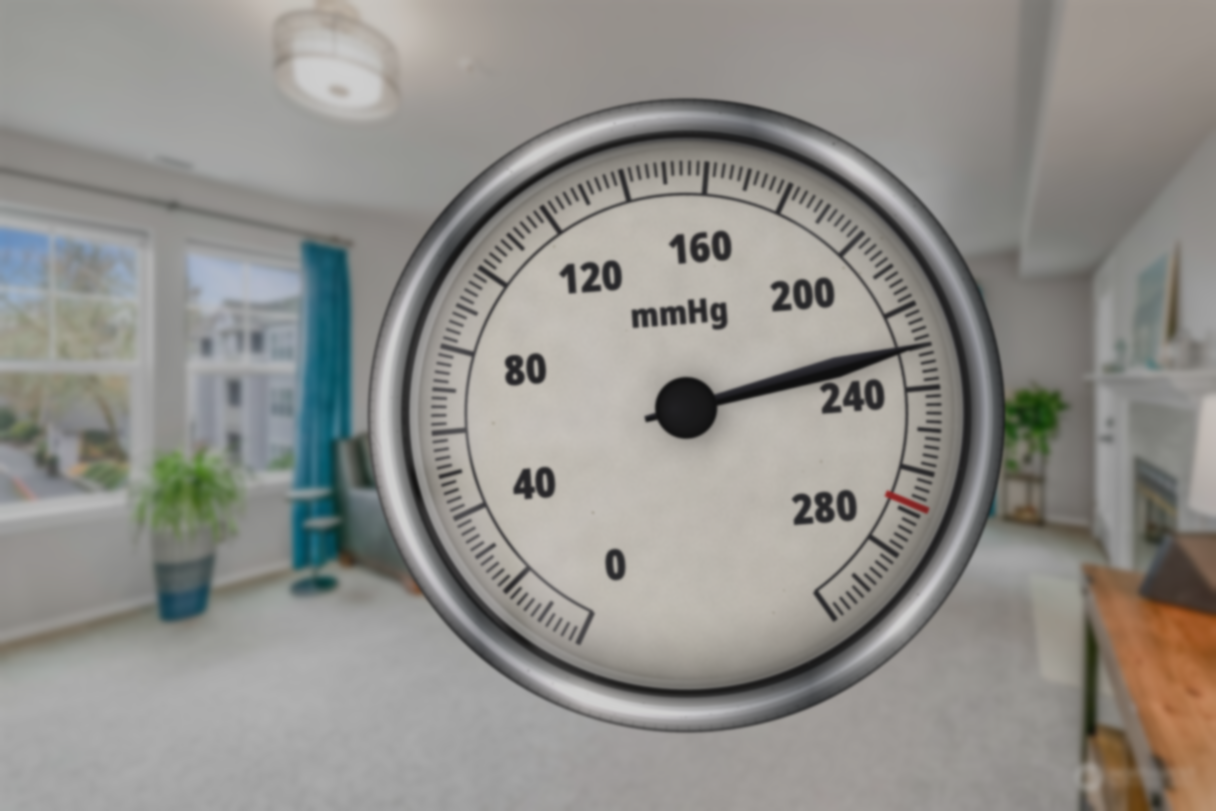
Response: 230
